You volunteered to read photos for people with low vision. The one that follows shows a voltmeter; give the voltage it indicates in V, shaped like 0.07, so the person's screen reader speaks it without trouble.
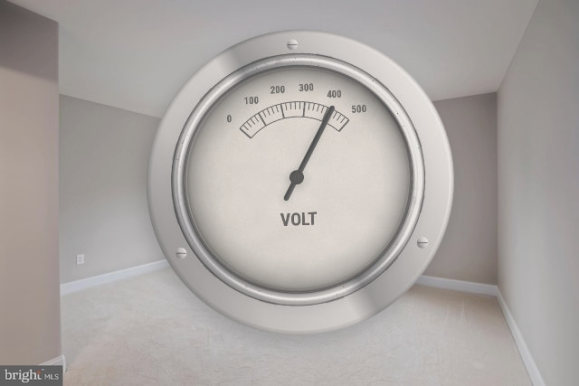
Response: 420
